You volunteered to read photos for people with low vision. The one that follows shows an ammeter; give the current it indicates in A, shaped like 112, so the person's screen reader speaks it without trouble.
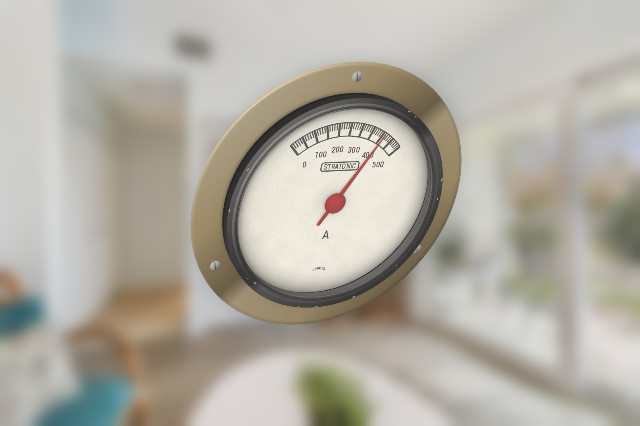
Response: 400
